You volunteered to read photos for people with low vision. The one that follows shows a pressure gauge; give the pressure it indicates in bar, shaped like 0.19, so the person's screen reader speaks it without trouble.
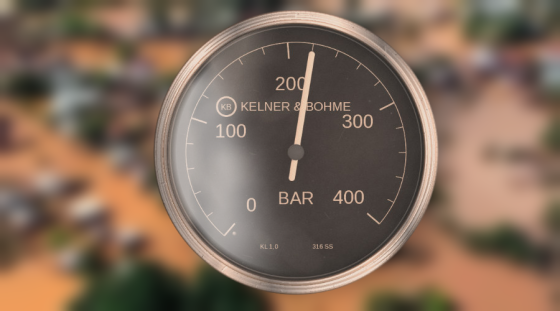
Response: 220
